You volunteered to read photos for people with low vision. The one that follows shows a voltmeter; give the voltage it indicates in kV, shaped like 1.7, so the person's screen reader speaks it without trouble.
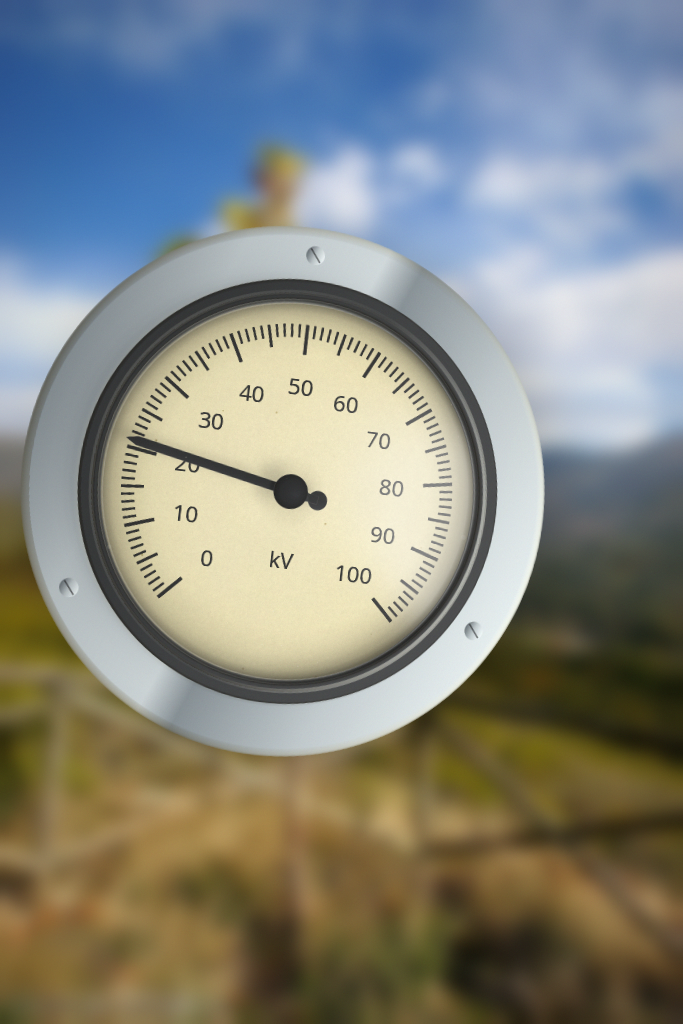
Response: 21
